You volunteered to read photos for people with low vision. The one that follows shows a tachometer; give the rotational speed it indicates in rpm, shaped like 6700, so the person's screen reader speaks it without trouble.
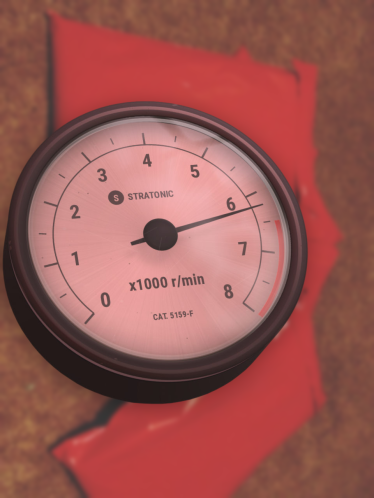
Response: 6250
